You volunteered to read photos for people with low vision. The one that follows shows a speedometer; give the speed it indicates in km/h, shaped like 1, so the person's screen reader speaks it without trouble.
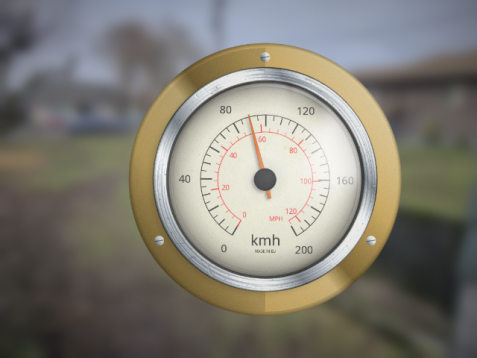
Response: 90
